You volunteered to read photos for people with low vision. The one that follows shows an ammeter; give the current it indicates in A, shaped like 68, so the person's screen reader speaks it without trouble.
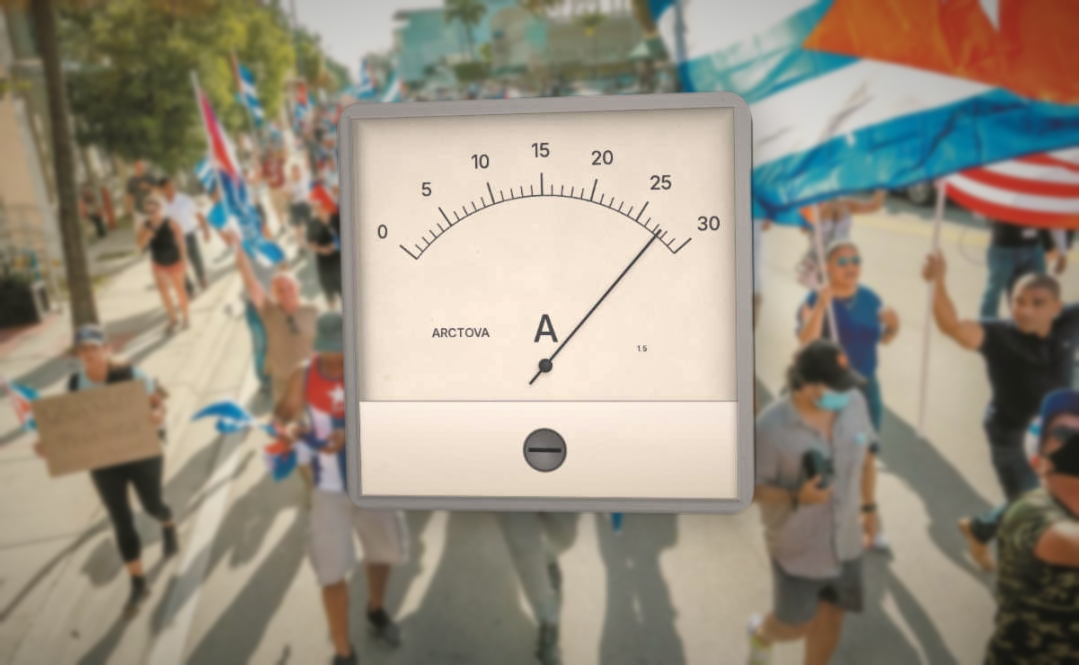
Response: 27.5
